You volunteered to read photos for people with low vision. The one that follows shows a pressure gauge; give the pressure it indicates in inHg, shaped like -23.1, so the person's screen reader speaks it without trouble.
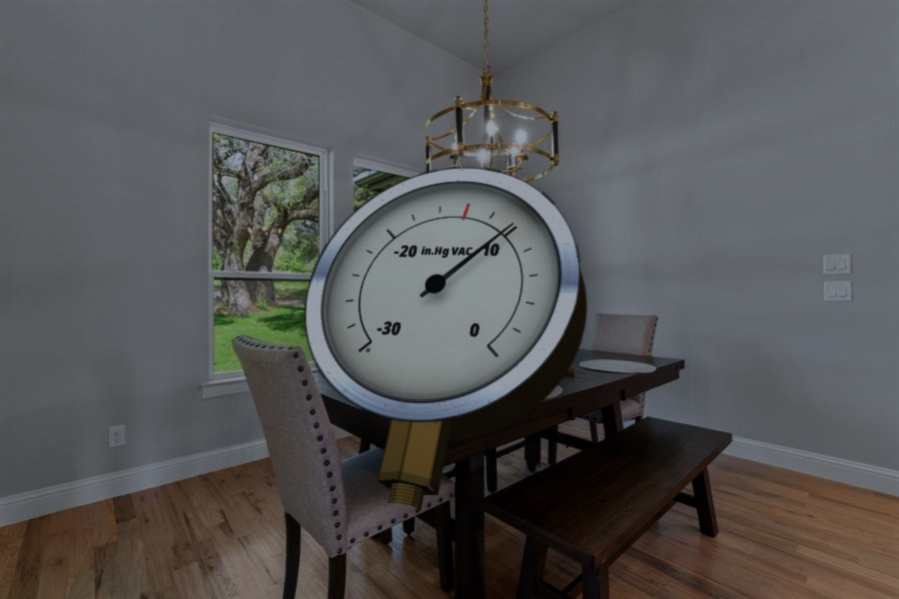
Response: -10
